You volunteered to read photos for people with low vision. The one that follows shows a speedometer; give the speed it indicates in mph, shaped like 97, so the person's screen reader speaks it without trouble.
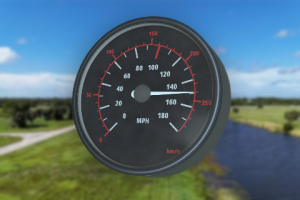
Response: 150
